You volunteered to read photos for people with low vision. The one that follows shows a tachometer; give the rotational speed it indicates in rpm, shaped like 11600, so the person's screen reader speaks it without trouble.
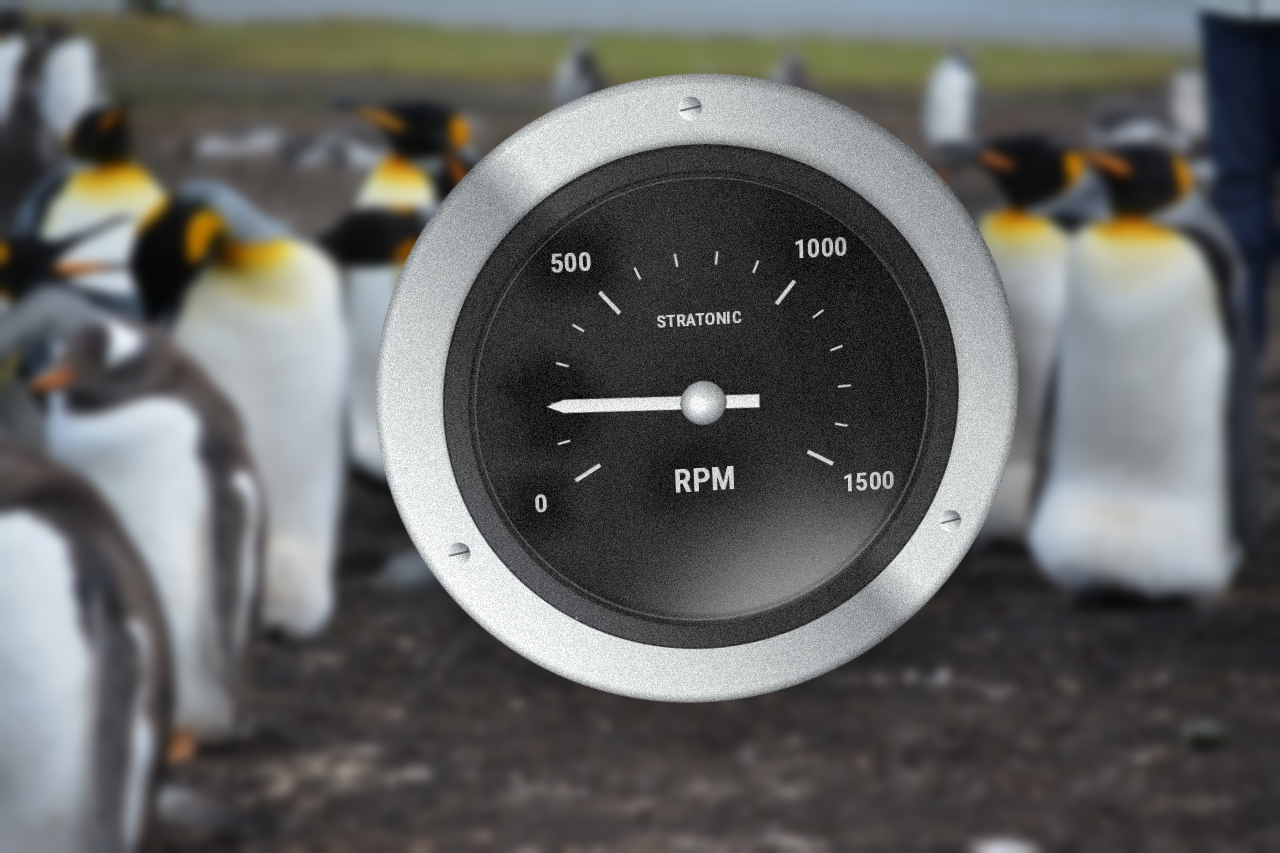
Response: 200
